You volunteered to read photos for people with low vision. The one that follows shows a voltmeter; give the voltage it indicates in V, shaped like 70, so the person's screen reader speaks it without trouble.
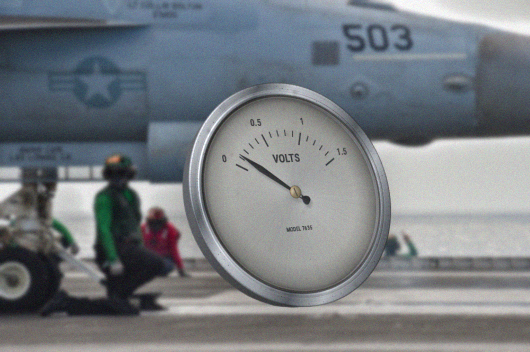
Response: 0.1
